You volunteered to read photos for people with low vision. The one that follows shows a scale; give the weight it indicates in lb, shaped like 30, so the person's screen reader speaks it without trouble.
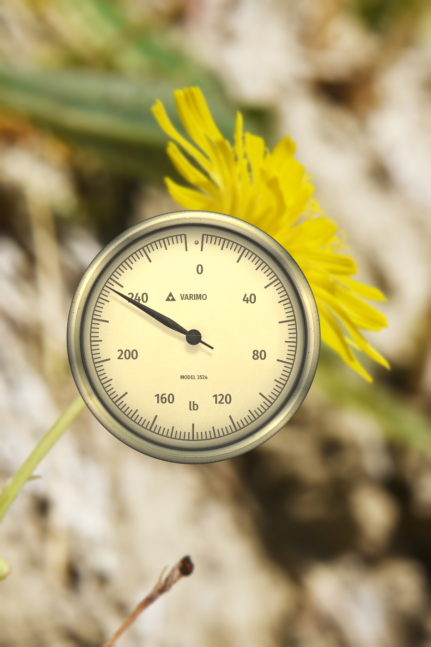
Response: 236
